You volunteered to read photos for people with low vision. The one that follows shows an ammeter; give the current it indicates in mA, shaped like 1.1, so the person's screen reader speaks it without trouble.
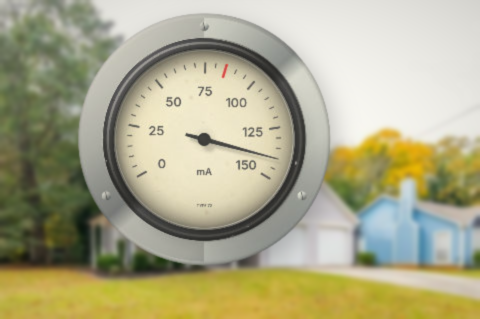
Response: 140
